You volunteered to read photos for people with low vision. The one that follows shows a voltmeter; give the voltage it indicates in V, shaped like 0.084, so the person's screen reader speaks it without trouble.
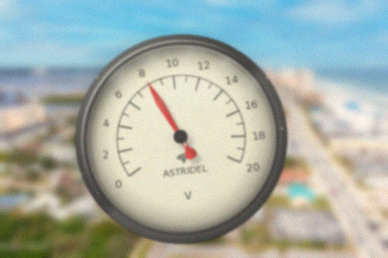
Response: 8
